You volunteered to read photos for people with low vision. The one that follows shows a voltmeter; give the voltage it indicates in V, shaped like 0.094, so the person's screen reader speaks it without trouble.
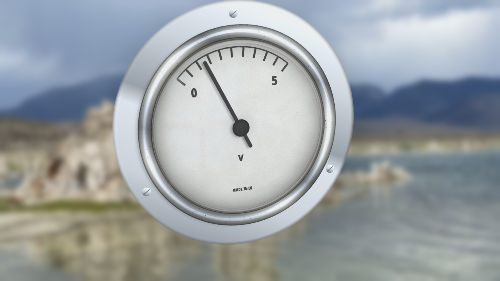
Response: 1.25
